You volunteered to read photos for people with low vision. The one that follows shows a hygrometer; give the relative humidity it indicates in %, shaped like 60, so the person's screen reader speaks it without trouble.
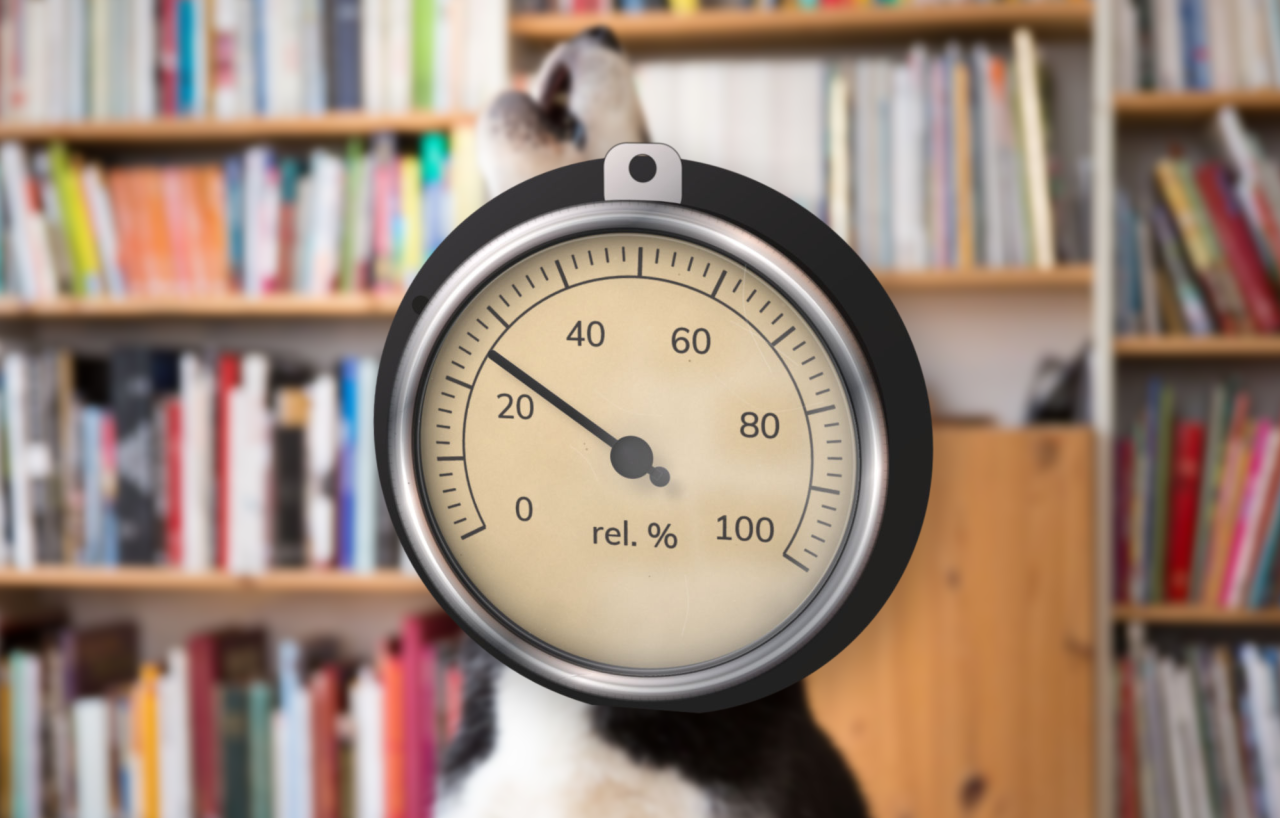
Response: 26
